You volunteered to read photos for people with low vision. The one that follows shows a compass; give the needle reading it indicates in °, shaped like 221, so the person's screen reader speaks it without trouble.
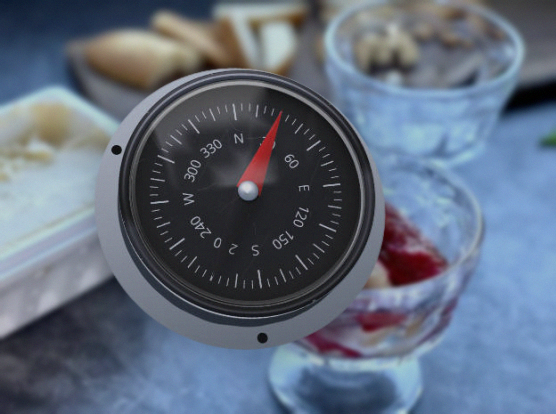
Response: 30
